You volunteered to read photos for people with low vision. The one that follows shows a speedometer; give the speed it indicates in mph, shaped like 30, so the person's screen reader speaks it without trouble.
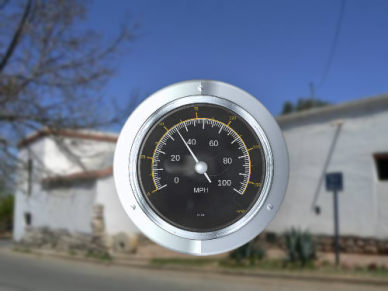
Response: 35
